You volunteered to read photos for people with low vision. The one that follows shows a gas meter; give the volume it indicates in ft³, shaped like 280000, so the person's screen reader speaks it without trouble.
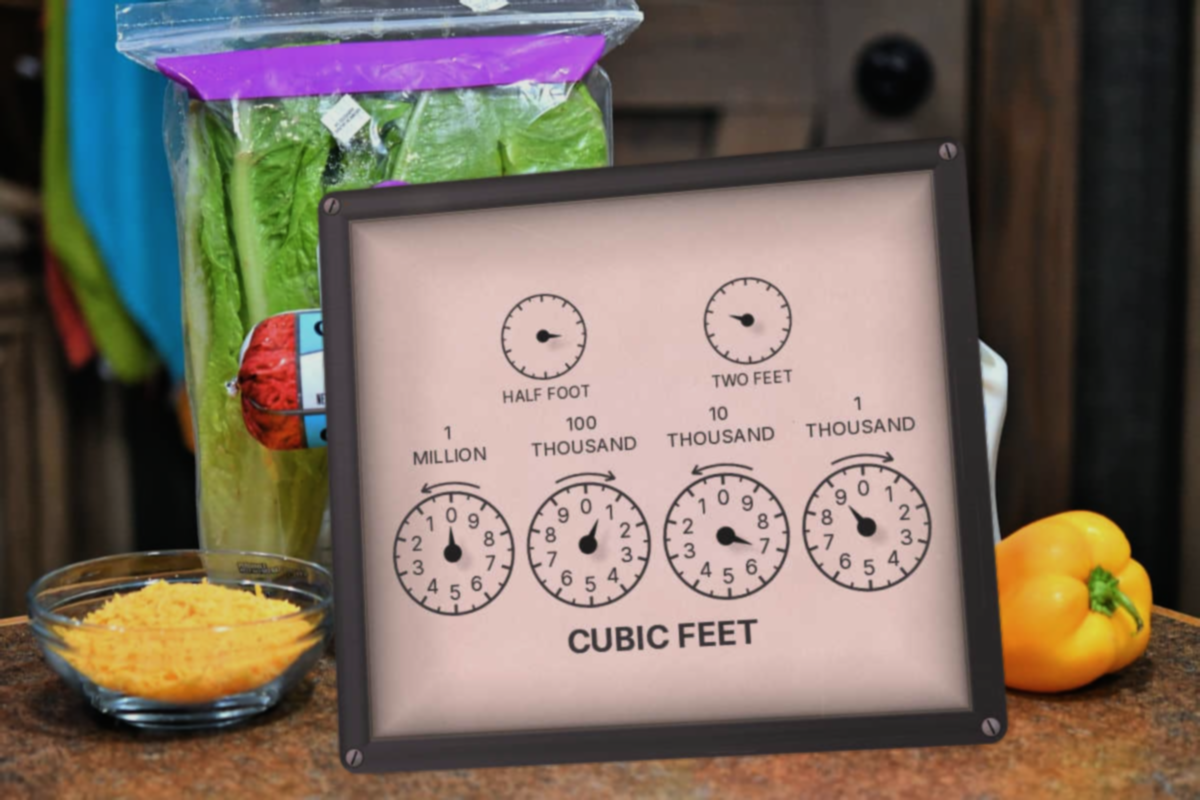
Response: 6900
